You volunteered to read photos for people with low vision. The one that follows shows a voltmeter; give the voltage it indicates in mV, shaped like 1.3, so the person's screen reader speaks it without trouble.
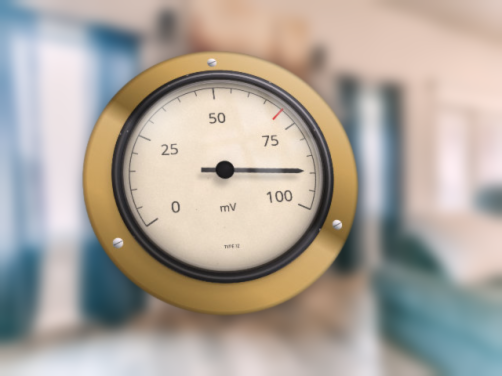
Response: 90
